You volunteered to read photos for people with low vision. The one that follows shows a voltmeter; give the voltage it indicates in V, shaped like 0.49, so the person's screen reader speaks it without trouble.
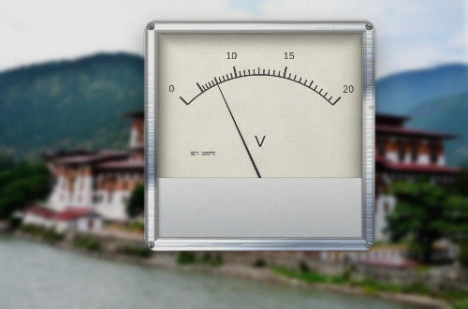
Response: 7.5
